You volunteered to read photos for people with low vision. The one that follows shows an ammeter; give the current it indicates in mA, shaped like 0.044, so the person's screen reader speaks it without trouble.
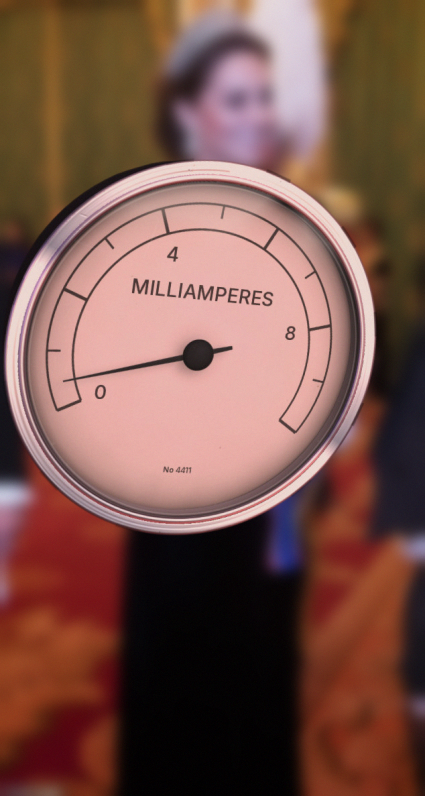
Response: 0.5
